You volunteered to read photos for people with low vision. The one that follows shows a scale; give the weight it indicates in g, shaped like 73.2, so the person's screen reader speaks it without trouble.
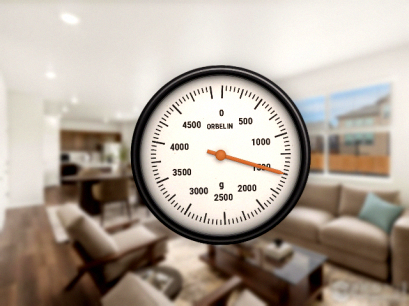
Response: 1500
